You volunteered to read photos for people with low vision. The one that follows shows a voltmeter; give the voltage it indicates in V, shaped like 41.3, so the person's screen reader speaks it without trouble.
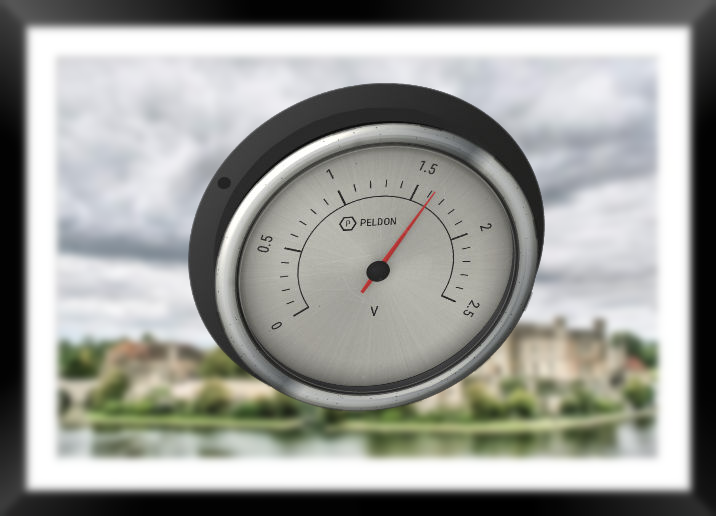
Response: 1.6
